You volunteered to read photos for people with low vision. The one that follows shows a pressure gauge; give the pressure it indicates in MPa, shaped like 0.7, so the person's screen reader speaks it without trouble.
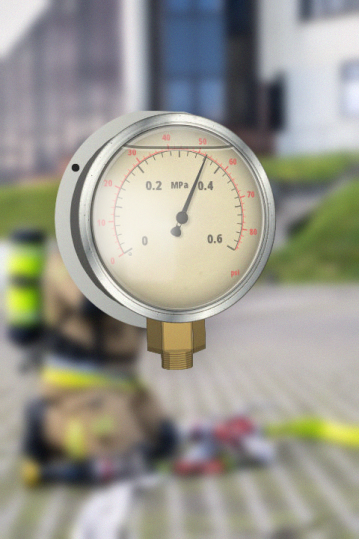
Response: 0.36
